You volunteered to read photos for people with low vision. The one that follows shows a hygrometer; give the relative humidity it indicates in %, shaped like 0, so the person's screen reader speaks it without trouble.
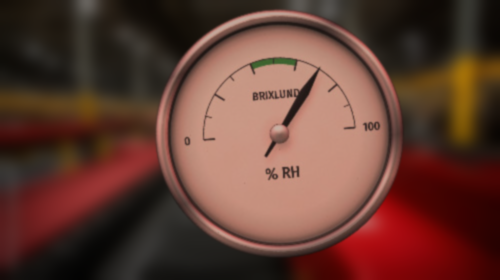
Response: 70
